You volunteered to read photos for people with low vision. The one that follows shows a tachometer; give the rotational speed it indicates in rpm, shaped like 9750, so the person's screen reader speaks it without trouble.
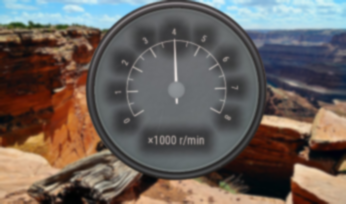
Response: 4000
